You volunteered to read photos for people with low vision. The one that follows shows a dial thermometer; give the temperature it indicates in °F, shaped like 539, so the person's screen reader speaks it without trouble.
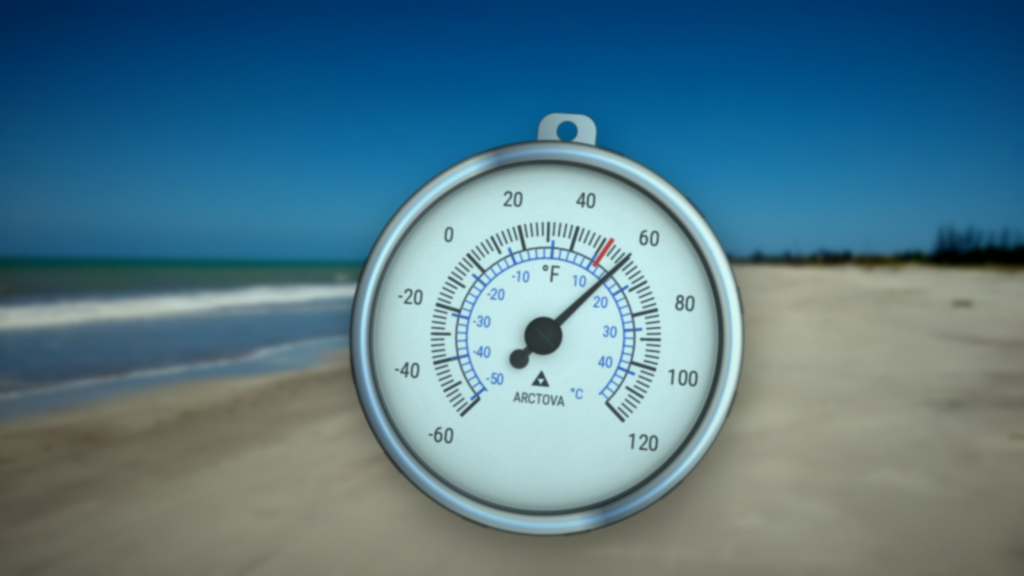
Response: 60
